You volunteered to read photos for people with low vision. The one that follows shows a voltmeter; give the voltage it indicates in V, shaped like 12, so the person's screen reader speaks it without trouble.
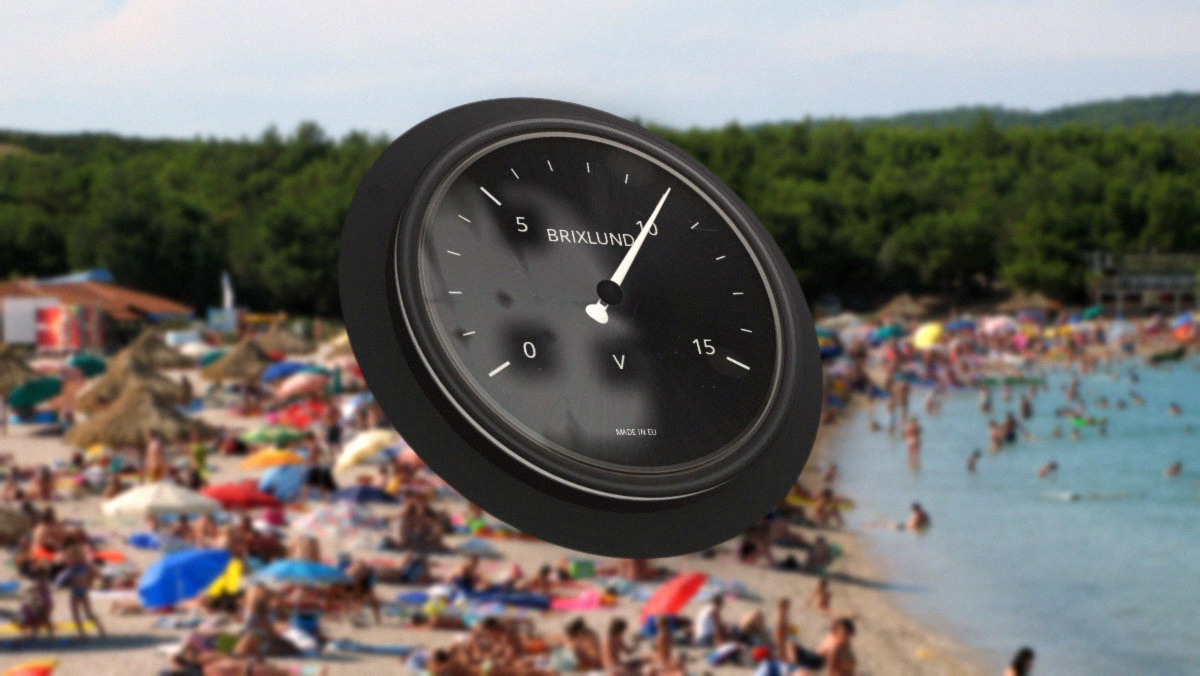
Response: 10
